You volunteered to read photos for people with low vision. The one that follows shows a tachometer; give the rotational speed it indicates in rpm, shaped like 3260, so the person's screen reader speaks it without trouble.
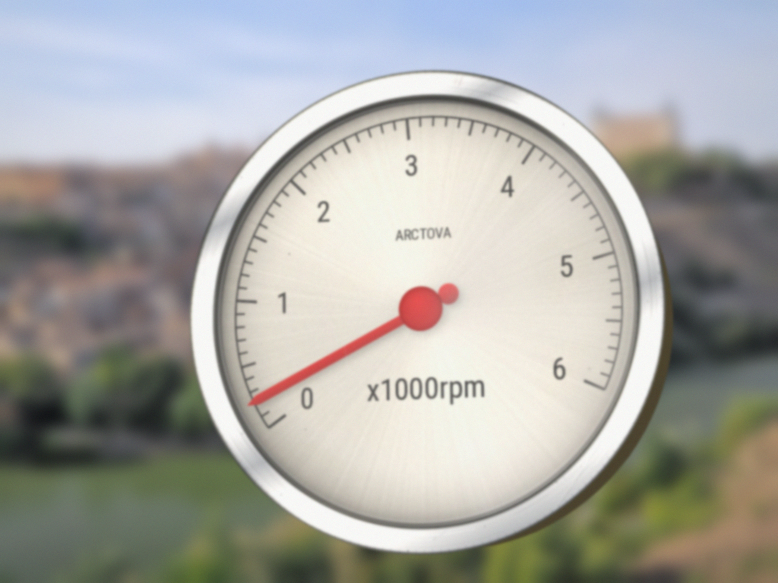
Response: 200
